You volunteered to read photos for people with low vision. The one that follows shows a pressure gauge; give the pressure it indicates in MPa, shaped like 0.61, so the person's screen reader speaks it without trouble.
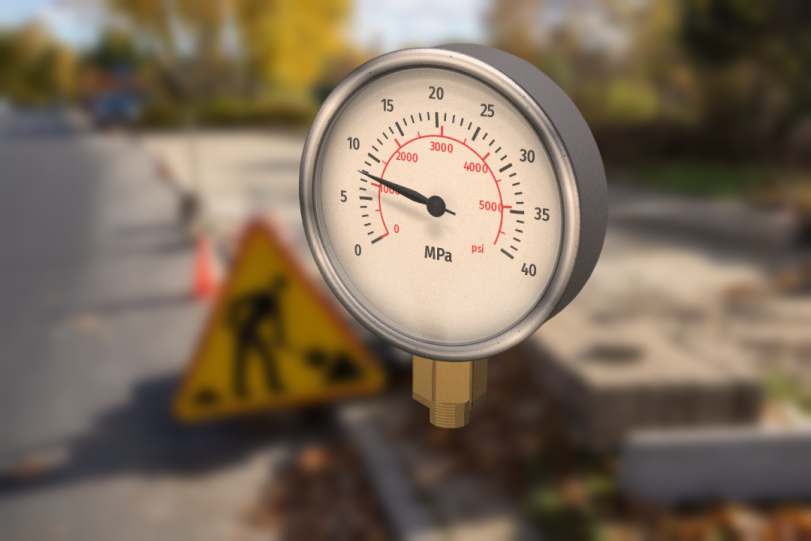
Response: 8
